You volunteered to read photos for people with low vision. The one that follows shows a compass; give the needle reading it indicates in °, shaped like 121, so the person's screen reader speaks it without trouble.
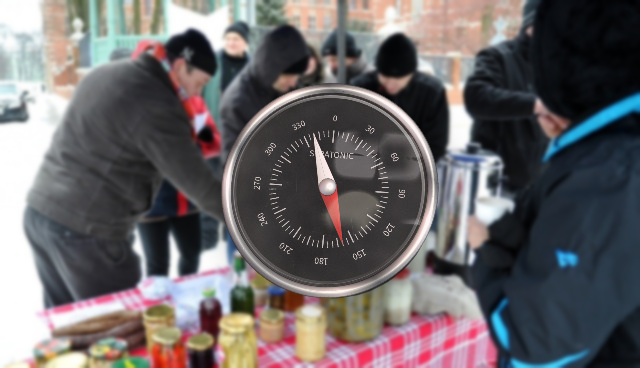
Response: 160
